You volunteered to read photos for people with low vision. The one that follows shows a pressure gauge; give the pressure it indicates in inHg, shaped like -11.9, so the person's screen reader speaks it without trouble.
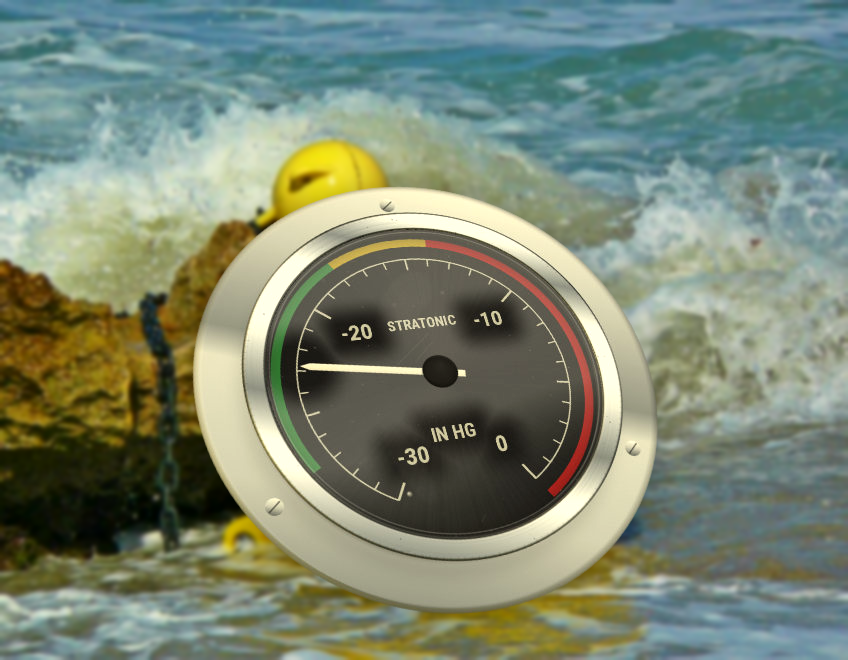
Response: -23
